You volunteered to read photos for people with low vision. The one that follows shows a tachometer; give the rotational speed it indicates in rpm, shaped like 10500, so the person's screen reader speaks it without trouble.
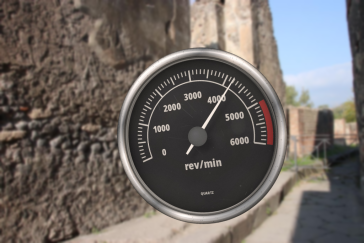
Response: 4200
